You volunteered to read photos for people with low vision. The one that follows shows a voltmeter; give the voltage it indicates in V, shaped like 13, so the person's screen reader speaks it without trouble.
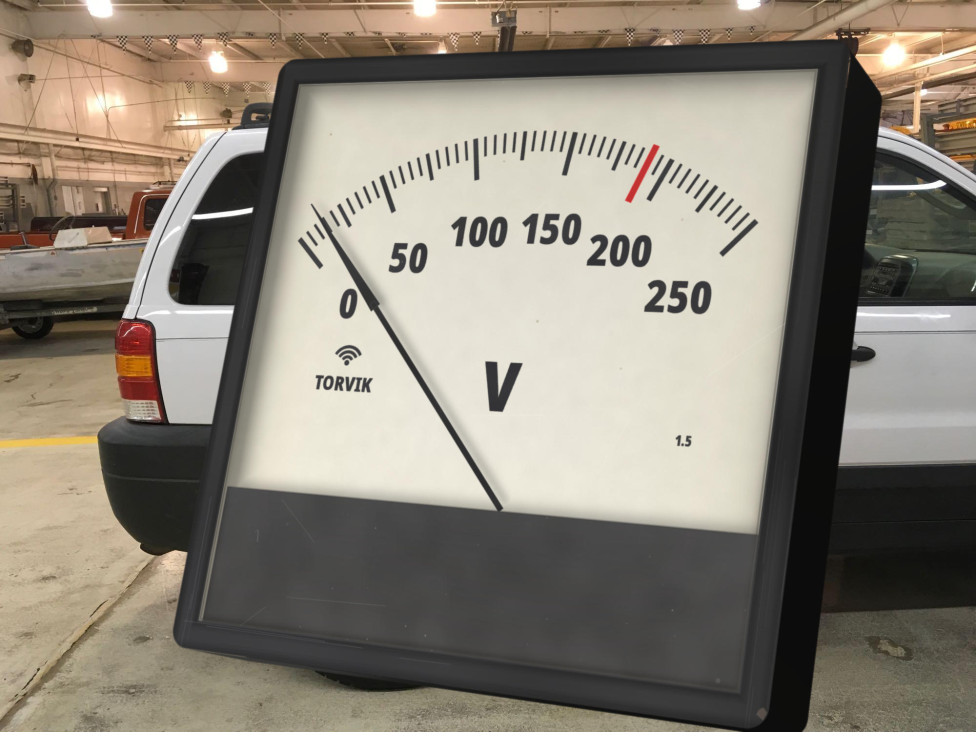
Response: 15
